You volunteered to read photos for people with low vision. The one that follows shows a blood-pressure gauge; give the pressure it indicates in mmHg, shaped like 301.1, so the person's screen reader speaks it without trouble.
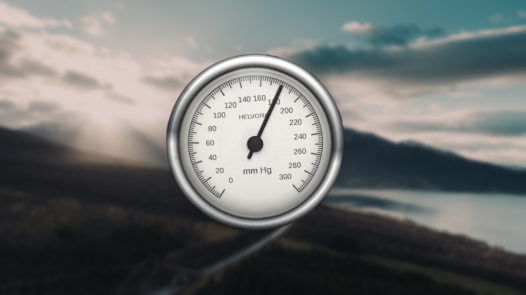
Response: 180
